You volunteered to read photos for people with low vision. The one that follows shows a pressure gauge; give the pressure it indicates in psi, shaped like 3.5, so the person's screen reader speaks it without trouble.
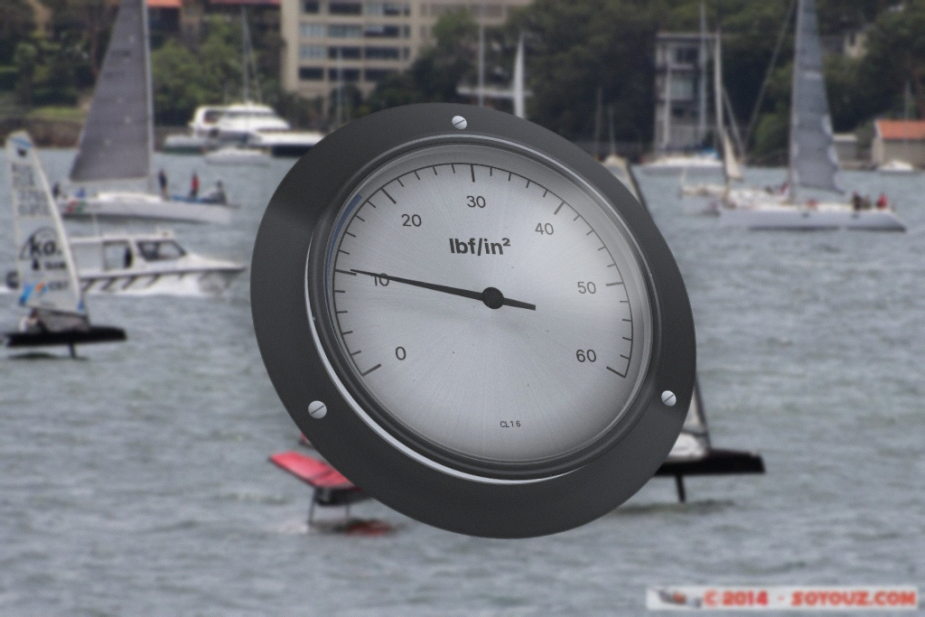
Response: 10
